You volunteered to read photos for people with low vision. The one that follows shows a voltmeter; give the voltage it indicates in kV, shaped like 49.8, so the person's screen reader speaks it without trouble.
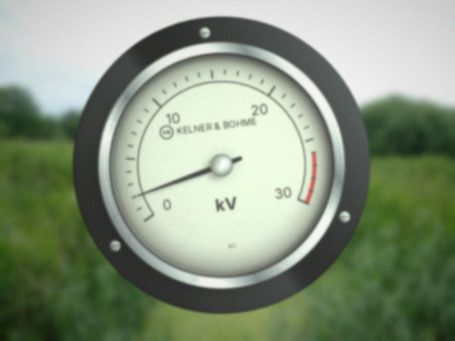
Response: 2
